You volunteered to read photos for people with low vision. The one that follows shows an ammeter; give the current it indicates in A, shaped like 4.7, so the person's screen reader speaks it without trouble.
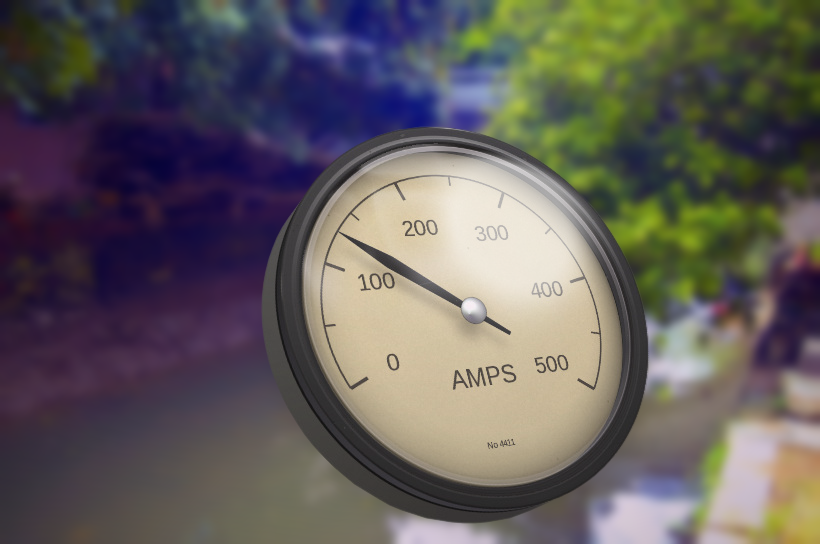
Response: 125
